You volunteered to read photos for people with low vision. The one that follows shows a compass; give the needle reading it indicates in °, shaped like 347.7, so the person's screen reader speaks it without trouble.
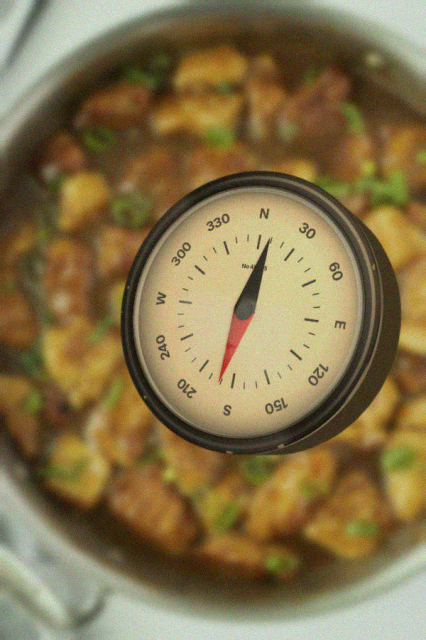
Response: 190
